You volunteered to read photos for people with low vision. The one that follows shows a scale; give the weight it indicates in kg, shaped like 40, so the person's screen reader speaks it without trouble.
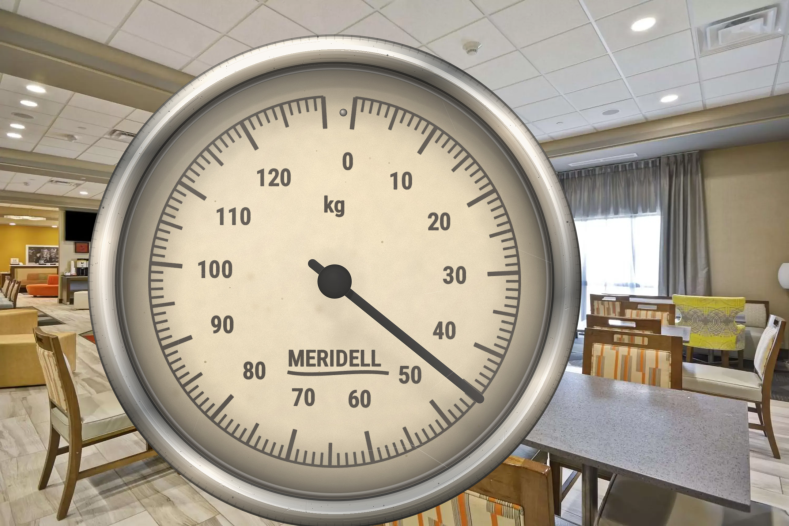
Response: 45.5
